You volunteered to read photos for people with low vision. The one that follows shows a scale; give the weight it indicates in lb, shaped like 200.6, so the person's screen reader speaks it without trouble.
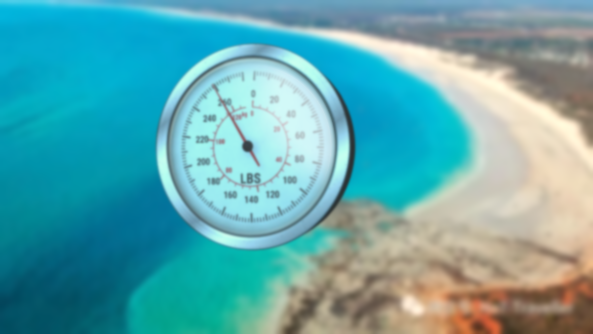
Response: 260
